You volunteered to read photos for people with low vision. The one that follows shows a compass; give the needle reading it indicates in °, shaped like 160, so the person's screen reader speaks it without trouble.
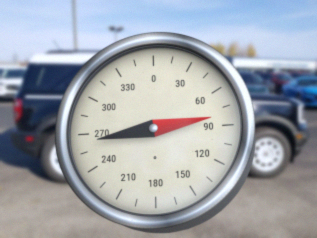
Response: 82.5
